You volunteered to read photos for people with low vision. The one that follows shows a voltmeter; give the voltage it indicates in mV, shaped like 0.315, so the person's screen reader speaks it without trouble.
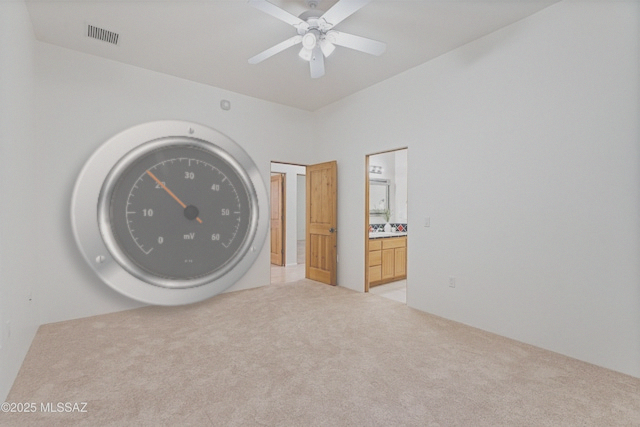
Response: 20
